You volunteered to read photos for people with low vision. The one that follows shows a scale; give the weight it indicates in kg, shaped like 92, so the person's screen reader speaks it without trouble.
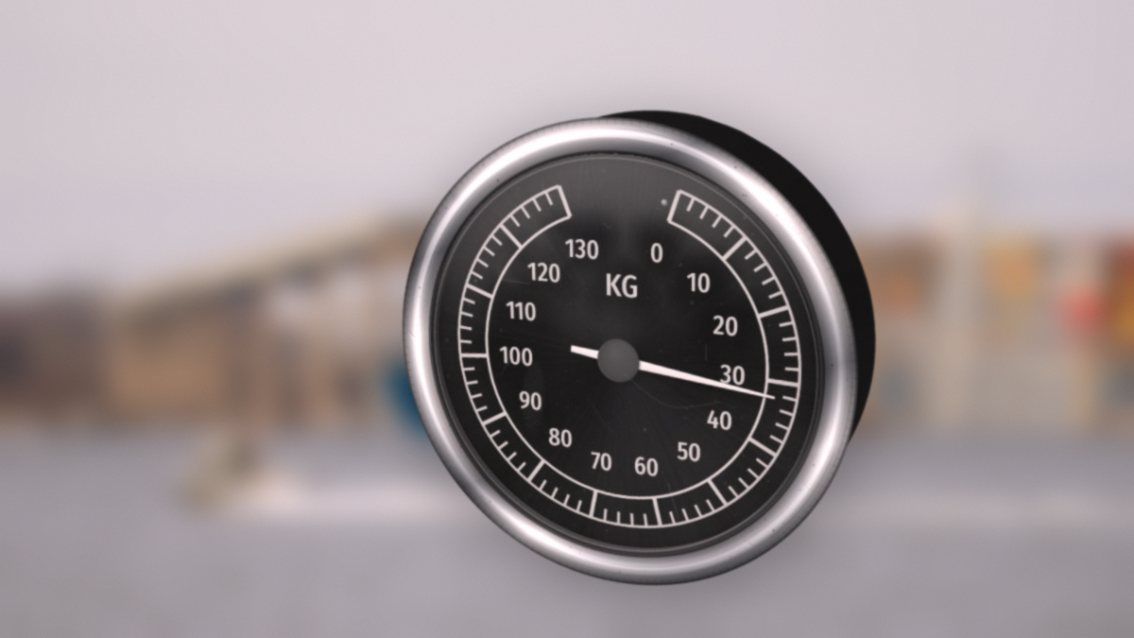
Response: 32
